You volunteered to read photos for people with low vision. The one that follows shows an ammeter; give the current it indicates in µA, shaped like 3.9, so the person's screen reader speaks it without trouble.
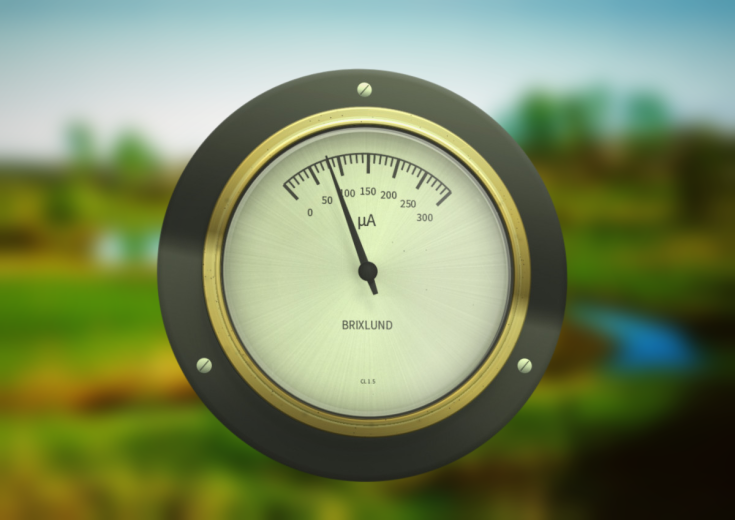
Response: 80
